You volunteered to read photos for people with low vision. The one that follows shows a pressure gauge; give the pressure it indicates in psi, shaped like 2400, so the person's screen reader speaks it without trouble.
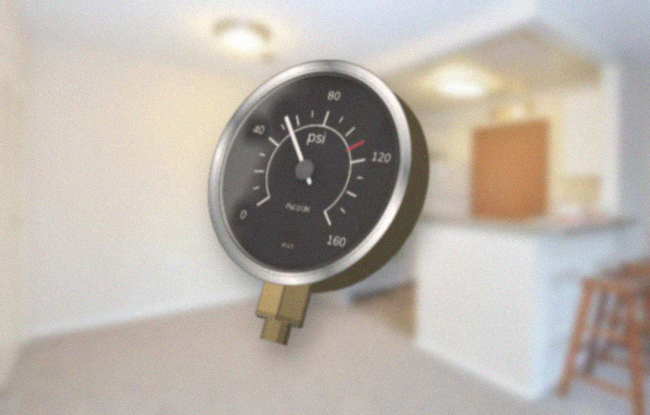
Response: 55
